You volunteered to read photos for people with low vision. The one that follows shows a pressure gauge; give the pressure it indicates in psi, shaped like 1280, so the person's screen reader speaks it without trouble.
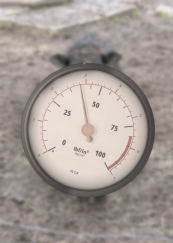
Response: 40
